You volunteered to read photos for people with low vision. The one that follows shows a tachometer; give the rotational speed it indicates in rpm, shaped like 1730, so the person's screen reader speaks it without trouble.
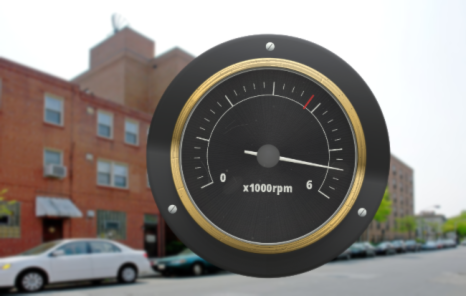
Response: 5400
